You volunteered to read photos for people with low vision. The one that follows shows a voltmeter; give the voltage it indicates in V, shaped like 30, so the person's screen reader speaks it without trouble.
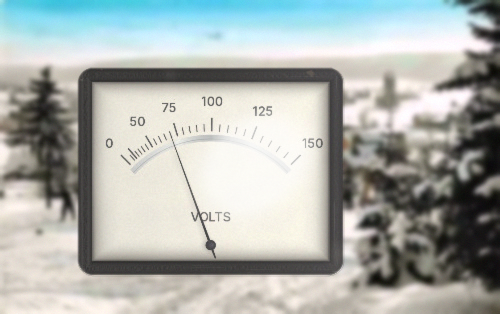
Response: 70
